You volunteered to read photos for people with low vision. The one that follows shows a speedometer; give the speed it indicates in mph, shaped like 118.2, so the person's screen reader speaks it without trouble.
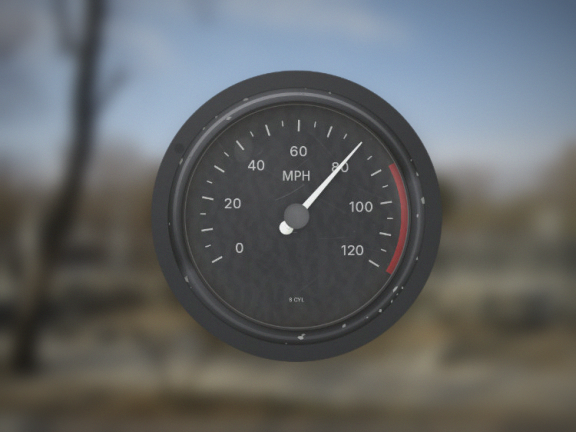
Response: 80
